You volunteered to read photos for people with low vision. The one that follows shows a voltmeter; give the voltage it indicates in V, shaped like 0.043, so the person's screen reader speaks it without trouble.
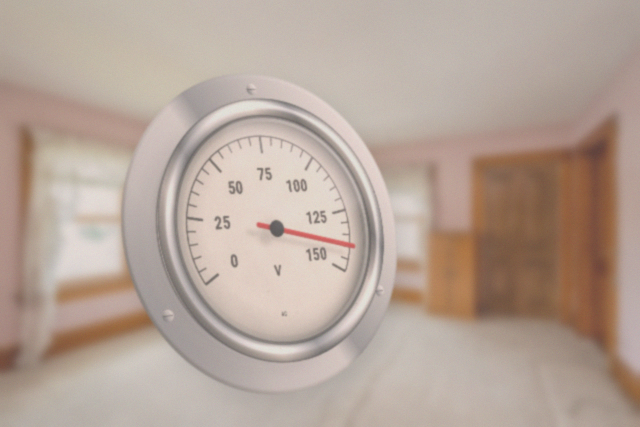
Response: 140
